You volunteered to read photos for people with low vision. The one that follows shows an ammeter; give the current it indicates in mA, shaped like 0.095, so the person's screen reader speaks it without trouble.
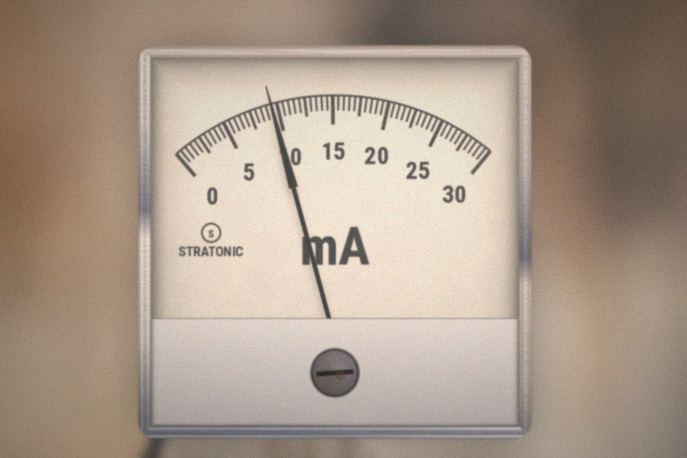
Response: 9.5
